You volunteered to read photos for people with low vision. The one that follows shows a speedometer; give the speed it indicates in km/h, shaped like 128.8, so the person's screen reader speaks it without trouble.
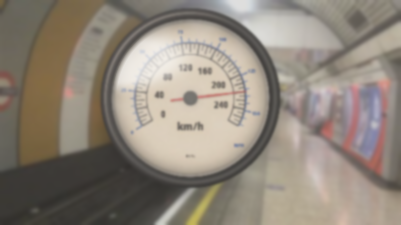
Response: 220
